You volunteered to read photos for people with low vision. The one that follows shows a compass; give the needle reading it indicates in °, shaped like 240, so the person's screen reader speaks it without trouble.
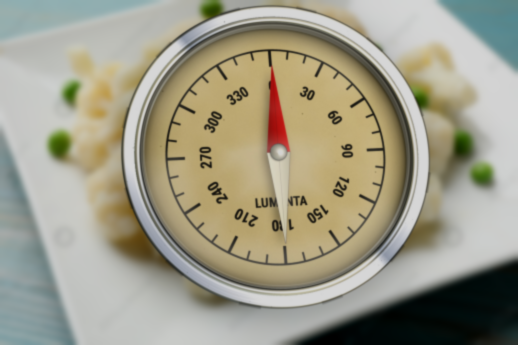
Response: 0
